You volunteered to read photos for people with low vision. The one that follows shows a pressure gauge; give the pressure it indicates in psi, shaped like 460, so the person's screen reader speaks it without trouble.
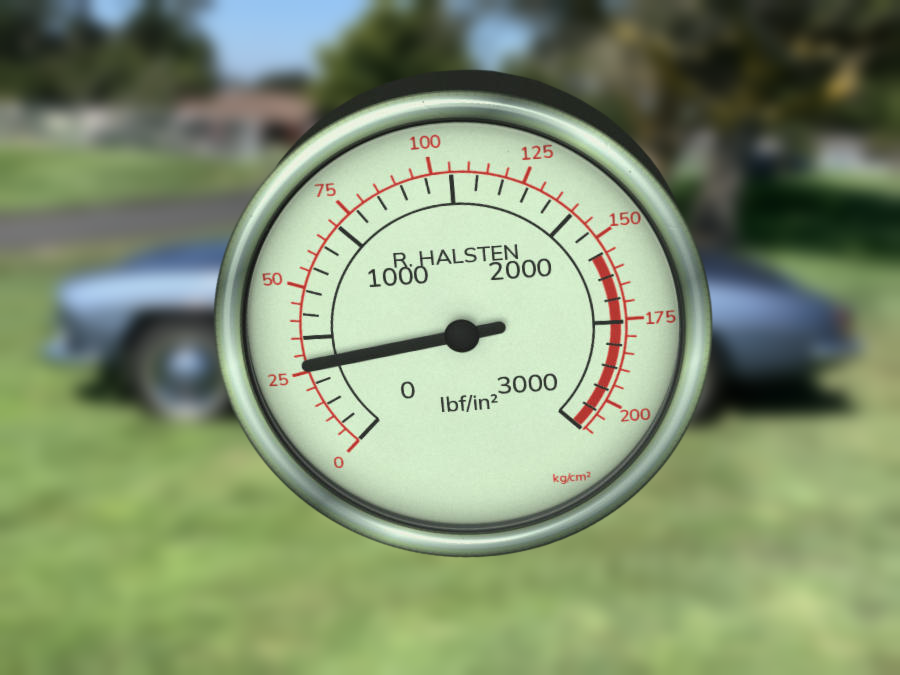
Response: 400
